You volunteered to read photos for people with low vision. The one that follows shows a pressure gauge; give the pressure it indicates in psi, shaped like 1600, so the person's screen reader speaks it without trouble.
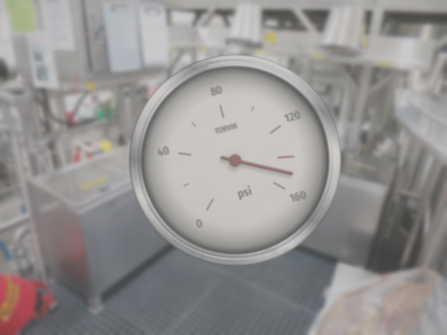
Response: 150
